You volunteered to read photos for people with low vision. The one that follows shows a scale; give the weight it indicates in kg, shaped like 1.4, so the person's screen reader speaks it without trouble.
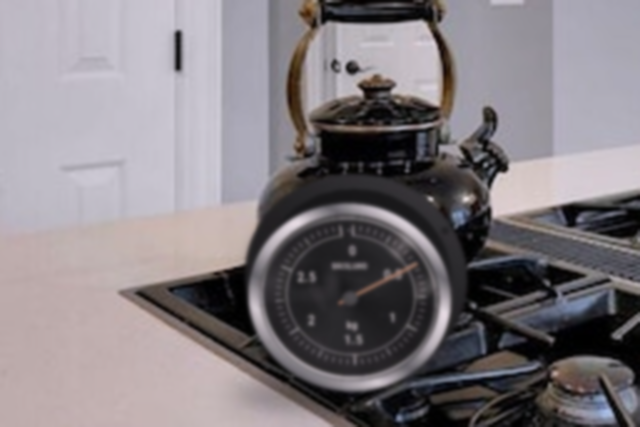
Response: 0.5
